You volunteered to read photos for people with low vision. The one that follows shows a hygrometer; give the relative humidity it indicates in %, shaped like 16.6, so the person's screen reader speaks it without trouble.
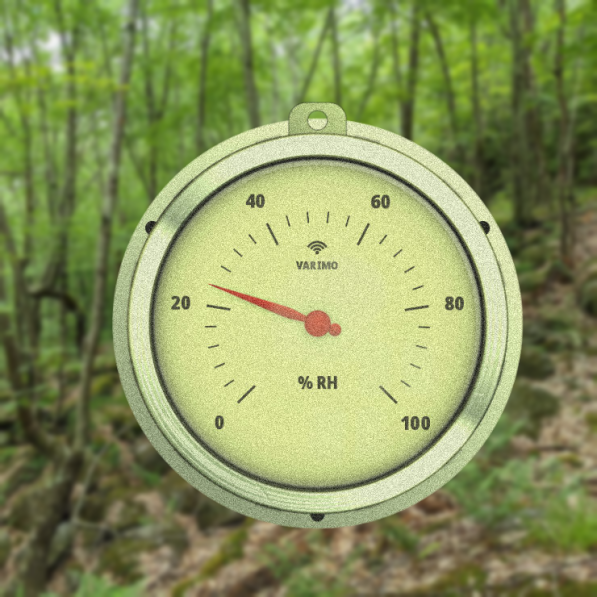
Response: 24
